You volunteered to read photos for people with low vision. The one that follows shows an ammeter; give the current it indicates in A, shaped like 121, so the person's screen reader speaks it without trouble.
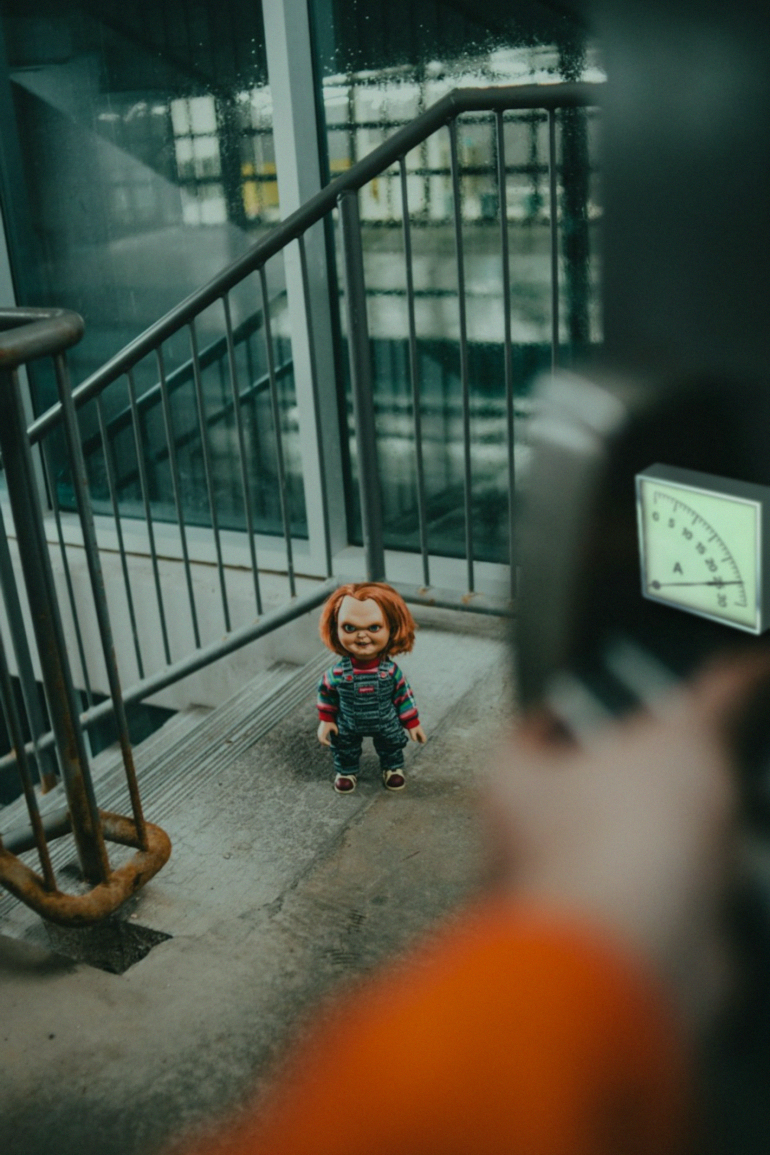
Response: 25
